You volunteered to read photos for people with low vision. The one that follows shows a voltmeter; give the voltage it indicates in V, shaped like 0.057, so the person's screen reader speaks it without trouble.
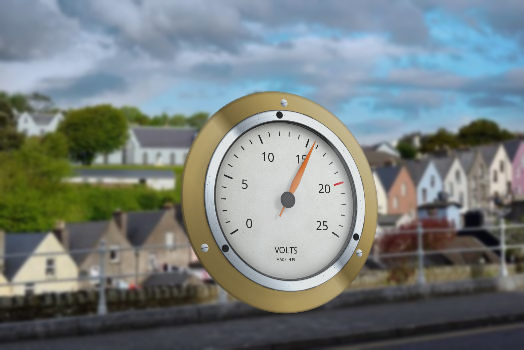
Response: 15.5
